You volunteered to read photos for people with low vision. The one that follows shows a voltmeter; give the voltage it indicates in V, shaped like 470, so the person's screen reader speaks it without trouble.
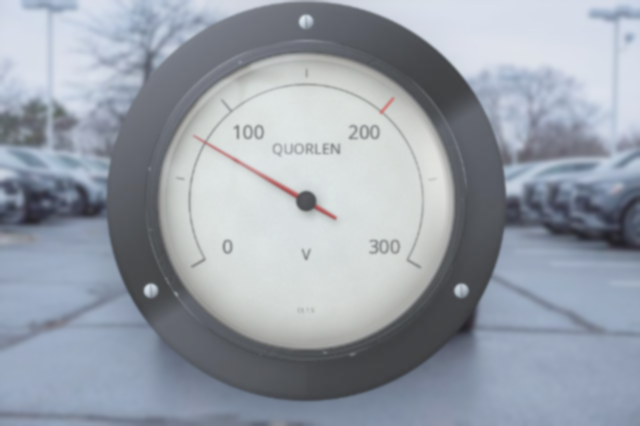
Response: 75
